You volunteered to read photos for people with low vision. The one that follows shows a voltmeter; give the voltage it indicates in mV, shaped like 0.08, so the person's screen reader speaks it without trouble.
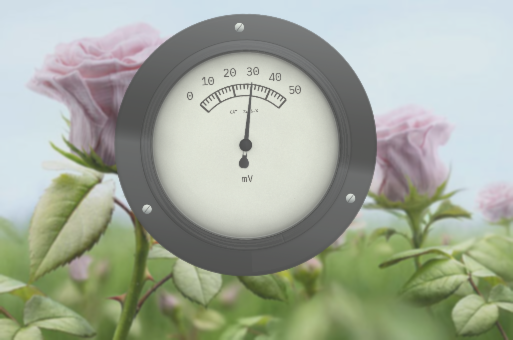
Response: 30
